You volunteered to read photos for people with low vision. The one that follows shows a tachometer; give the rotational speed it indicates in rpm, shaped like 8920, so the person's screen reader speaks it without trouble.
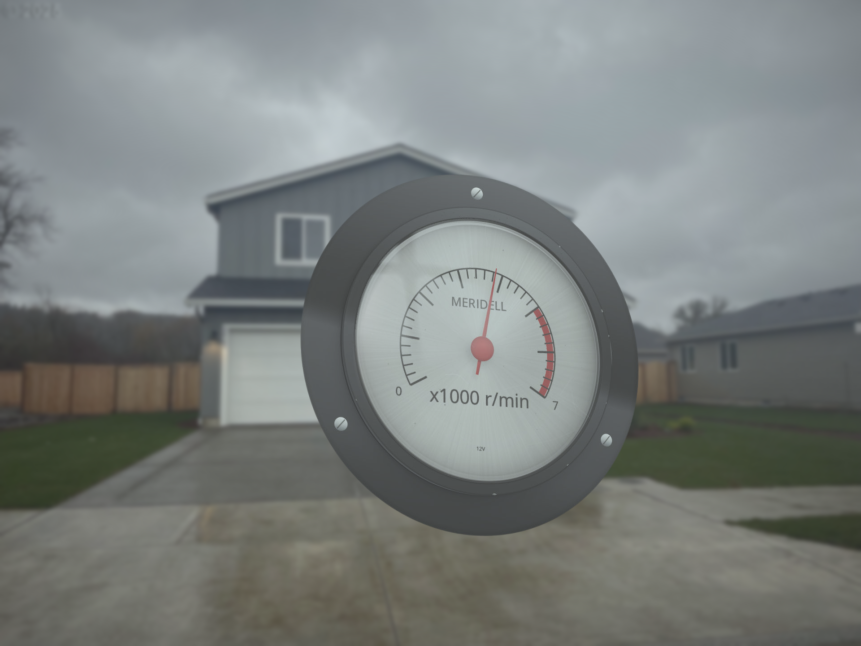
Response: 3800
